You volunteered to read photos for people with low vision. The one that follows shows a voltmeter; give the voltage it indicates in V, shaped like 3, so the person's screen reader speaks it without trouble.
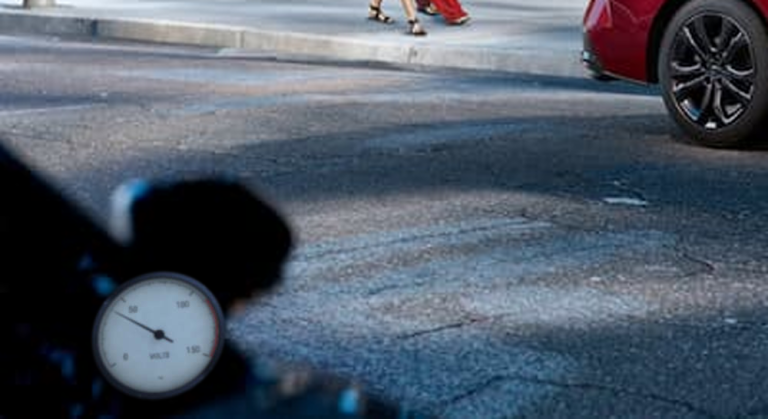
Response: 40
